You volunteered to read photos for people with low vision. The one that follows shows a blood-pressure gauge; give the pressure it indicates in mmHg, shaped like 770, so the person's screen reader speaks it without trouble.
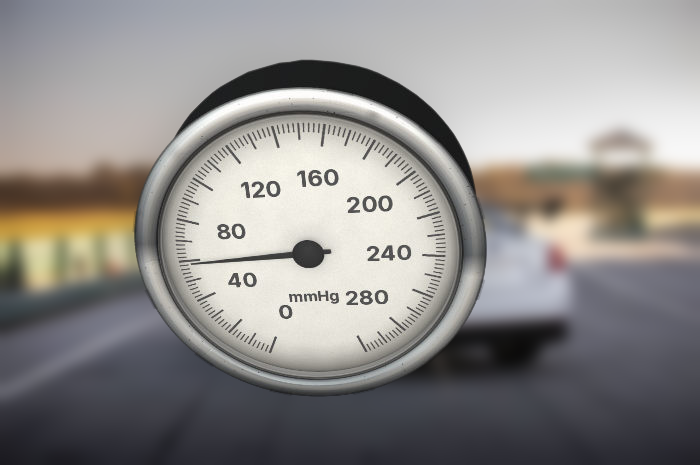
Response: 60
